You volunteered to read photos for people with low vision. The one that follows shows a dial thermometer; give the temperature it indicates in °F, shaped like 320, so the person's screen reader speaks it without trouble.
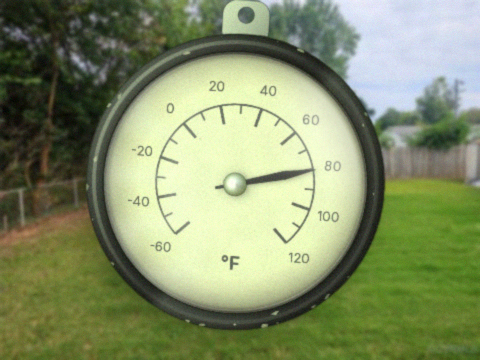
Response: 80
